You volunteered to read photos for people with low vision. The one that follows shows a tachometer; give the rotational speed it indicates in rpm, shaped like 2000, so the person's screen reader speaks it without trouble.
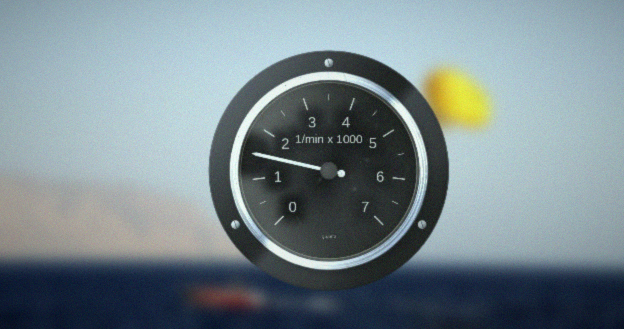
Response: 1500
